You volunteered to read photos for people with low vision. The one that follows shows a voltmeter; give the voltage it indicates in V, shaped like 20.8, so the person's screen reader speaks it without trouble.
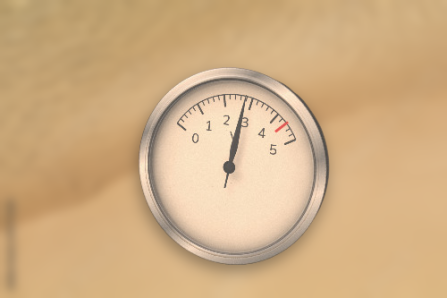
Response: 2.8
